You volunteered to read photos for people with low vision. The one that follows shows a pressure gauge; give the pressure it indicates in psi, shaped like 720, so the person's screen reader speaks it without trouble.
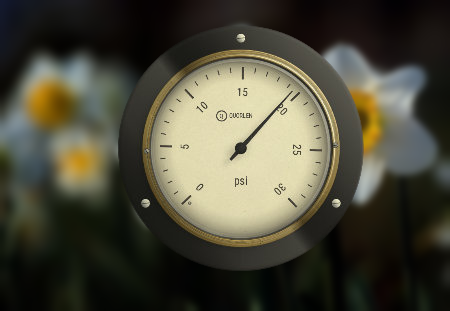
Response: 19.5
